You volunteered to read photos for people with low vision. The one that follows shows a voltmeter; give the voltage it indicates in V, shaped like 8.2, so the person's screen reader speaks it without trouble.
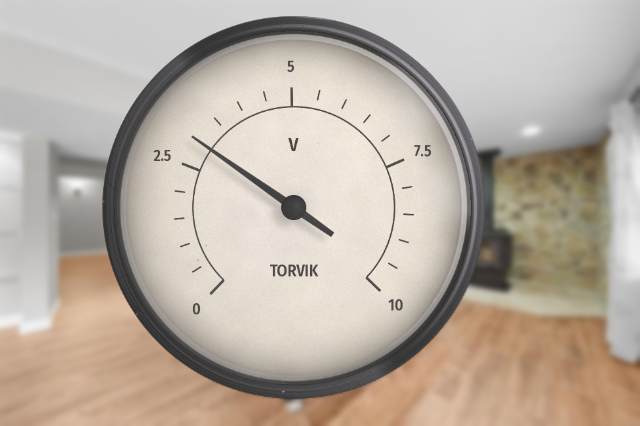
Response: 3
